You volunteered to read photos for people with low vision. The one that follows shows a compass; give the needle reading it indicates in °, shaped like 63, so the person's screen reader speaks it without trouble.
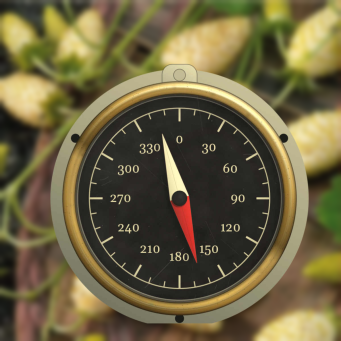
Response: 165
